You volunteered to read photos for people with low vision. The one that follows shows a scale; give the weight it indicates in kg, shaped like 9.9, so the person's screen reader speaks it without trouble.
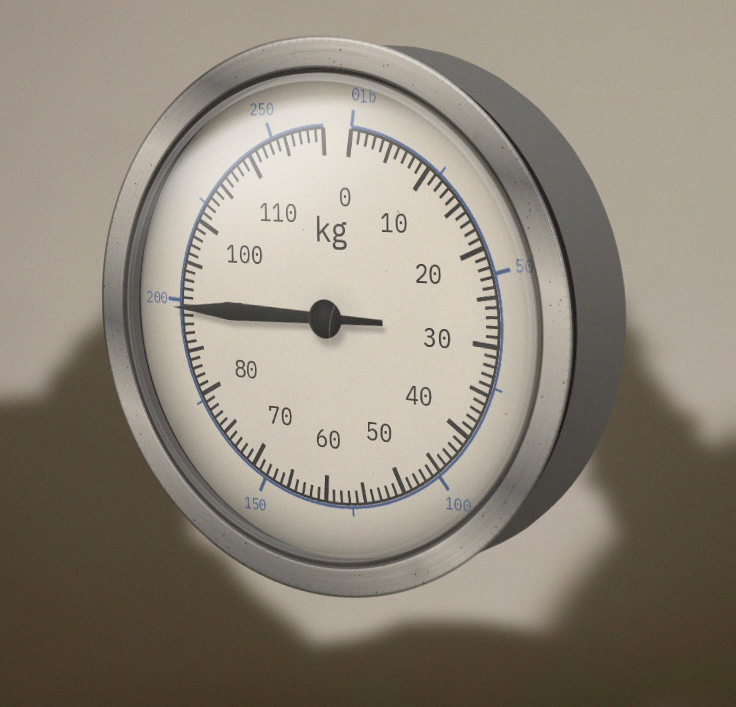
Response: 90
